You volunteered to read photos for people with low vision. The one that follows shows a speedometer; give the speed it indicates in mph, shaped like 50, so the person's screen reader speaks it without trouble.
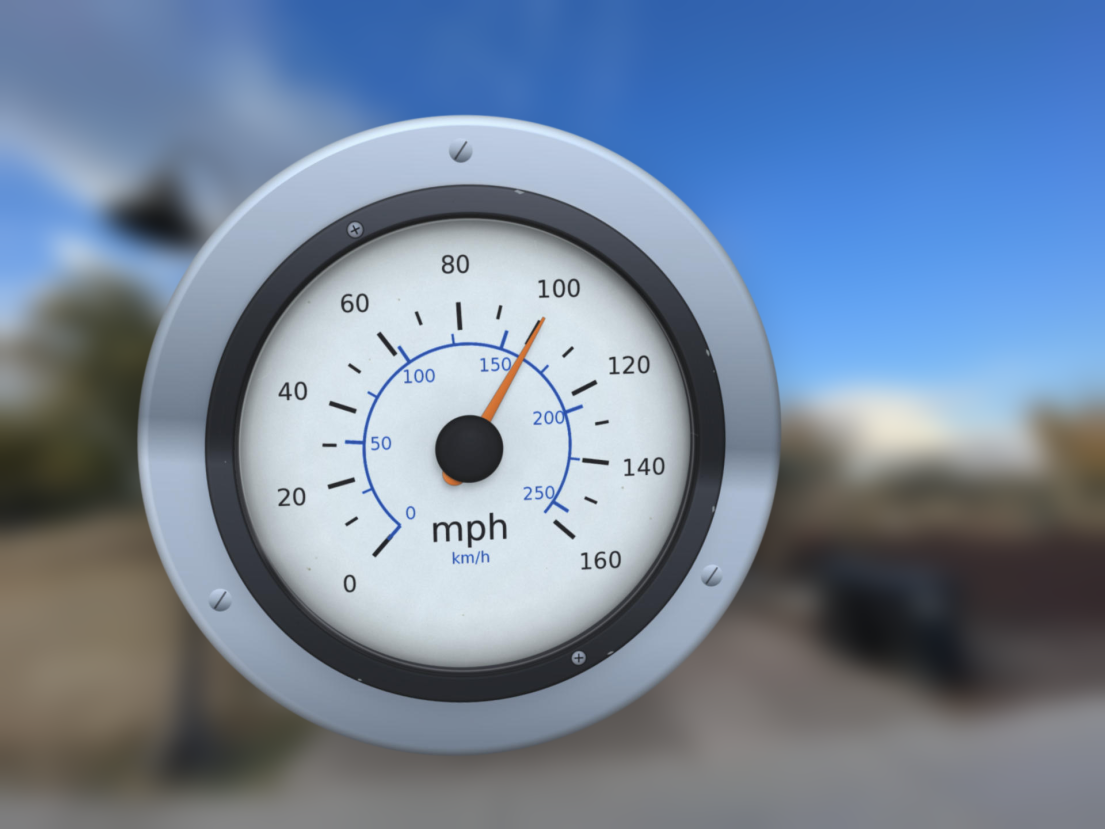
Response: 100
